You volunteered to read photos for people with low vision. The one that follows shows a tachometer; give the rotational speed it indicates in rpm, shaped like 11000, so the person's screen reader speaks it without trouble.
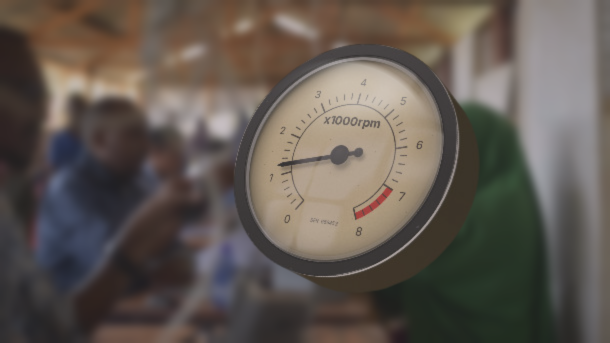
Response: 1200
